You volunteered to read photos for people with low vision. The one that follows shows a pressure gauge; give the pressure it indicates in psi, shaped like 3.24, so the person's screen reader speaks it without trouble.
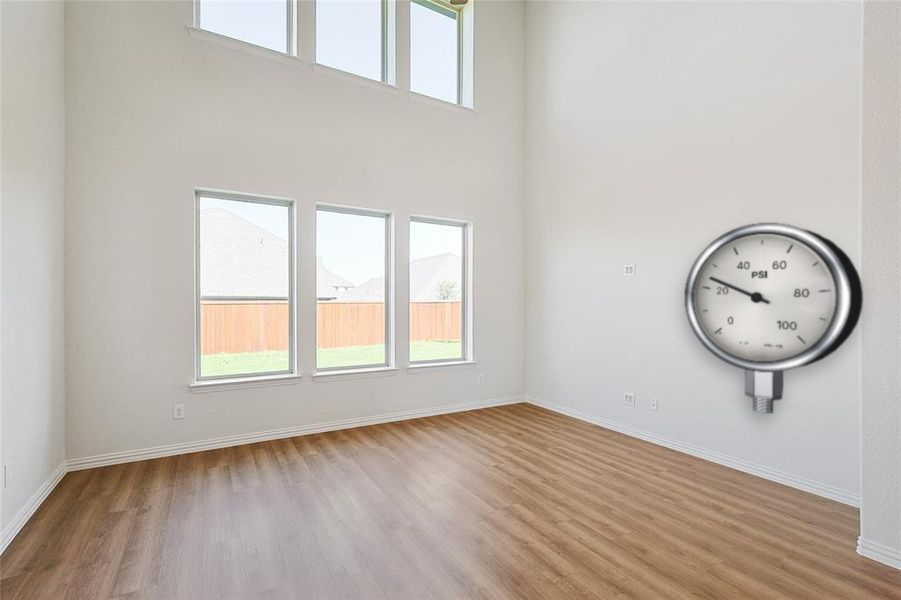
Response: 25
